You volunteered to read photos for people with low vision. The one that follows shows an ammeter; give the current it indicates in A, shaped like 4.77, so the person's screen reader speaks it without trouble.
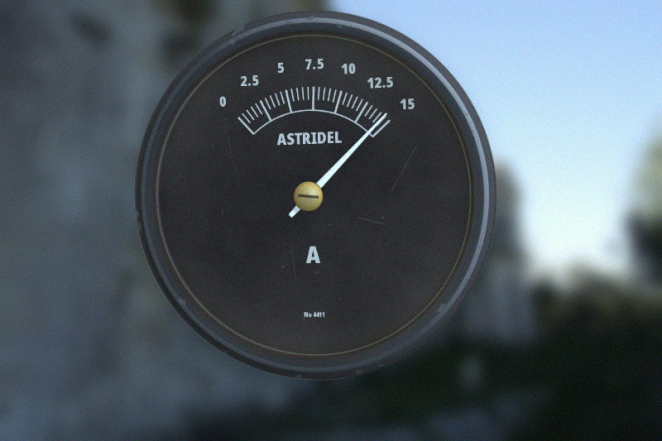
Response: 14.5
